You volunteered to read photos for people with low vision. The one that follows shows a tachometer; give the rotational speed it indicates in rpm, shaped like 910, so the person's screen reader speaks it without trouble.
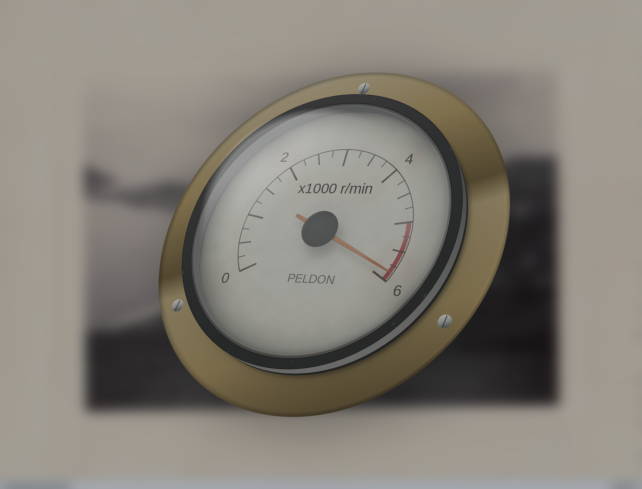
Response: 5875
